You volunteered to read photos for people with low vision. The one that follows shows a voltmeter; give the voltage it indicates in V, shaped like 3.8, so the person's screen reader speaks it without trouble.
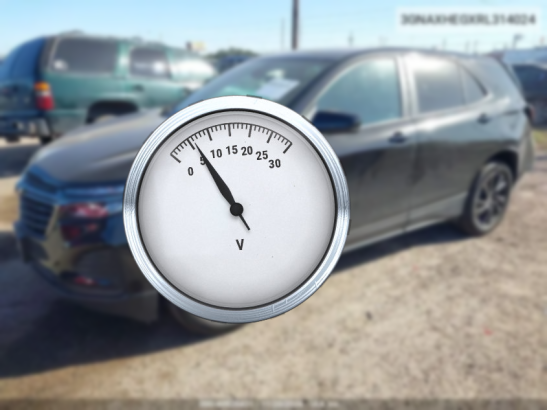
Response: 6
